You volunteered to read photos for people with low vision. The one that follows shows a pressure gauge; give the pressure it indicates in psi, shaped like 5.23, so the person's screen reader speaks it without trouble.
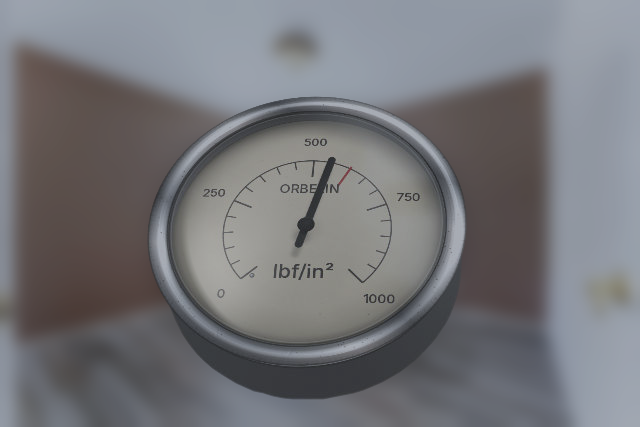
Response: 550
